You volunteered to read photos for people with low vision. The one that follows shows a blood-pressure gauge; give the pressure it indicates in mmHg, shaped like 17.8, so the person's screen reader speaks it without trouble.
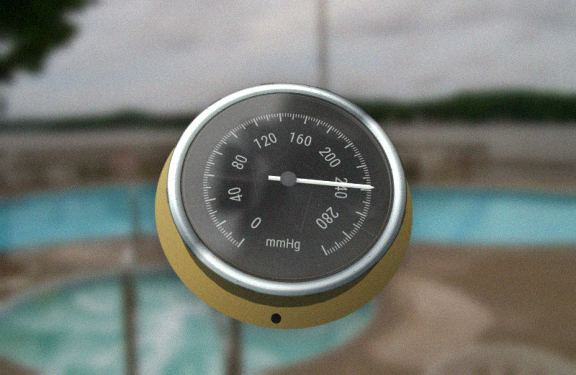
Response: 240
